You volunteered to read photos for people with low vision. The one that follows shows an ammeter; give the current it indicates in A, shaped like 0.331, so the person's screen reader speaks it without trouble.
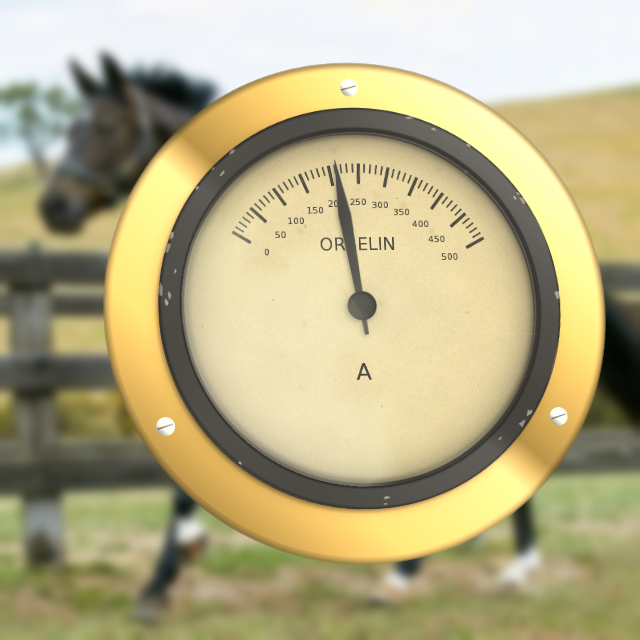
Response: 210
